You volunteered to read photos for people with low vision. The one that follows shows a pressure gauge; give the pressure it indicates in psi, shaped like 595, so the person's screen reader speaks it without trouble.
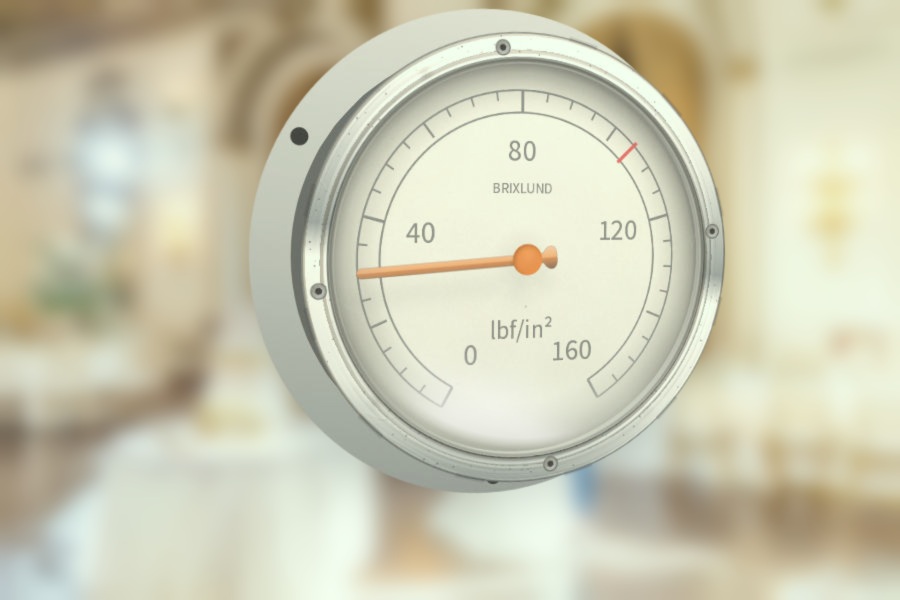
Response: 30
